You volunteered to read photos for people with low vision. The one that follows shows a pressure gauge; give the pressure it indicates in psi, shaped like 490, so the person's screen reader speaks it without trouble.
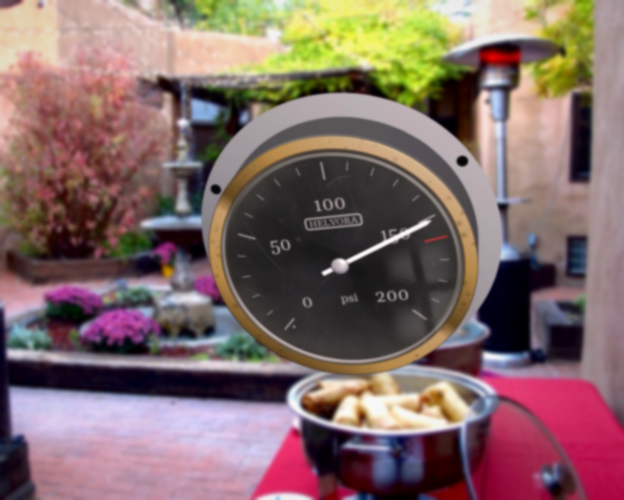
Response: 150
